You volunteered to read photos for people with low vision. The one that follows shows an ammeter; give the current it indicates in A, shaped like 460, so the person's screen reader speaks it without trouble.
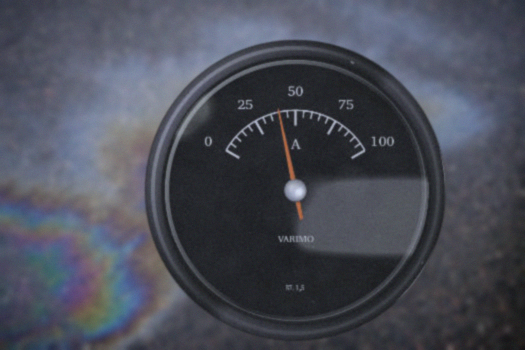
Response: 40
